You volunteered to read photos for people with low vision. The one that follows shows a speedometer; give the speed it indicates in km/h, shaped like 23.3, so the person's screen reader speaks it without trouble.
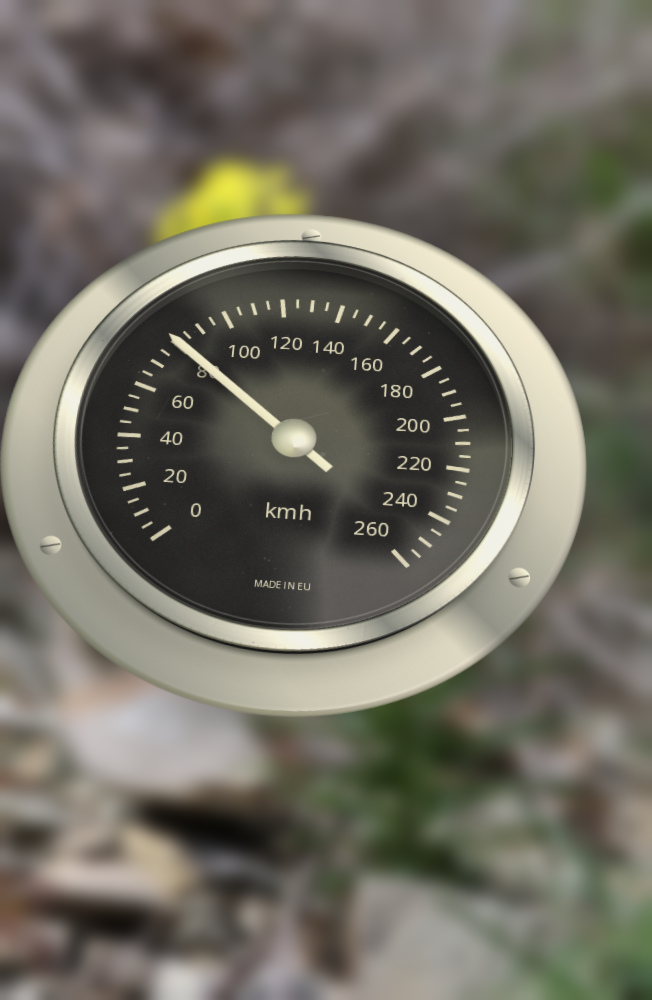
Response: 80
